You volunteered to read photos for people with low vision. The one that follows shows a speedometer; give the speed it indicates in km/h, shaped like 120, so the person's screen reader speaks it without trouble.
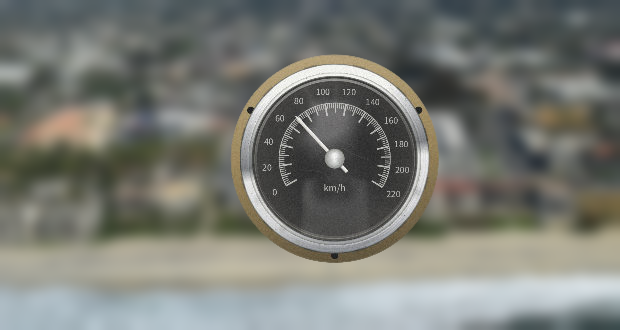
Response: 70
